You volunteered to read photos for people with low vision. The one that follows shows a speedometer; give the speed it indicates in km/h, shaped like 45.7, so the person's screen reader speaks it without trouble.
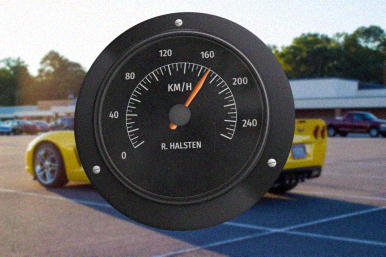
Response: 170
